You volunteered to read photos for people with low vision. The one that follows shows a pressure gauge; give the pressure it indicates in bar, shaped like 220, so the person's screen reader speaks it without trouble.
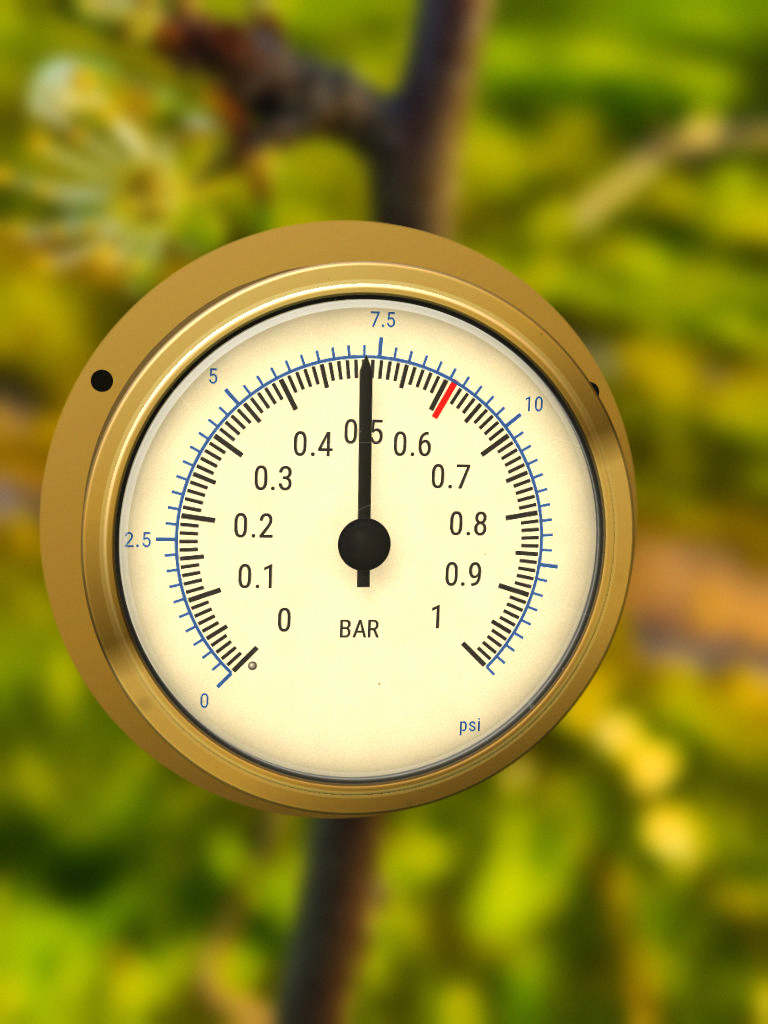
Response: 0.5
